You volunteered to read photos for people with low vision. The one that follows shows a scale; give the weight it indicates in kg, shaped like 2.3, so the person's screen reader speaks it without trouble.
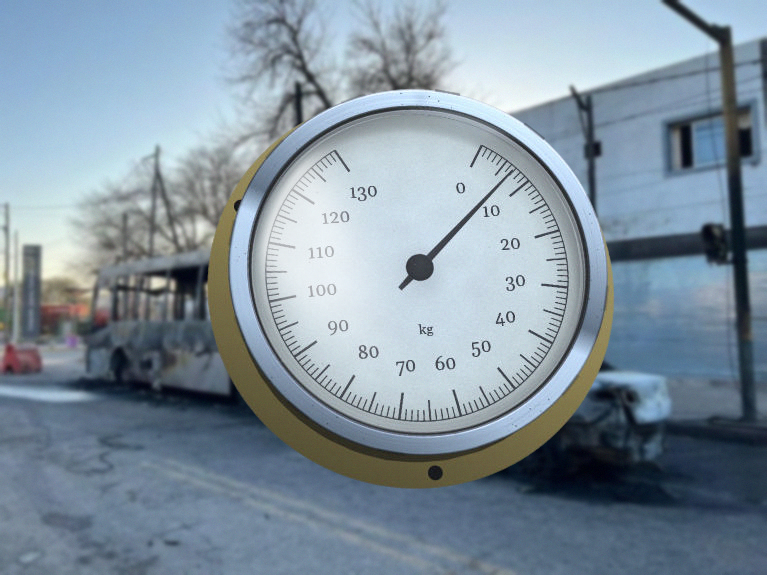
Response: 7
